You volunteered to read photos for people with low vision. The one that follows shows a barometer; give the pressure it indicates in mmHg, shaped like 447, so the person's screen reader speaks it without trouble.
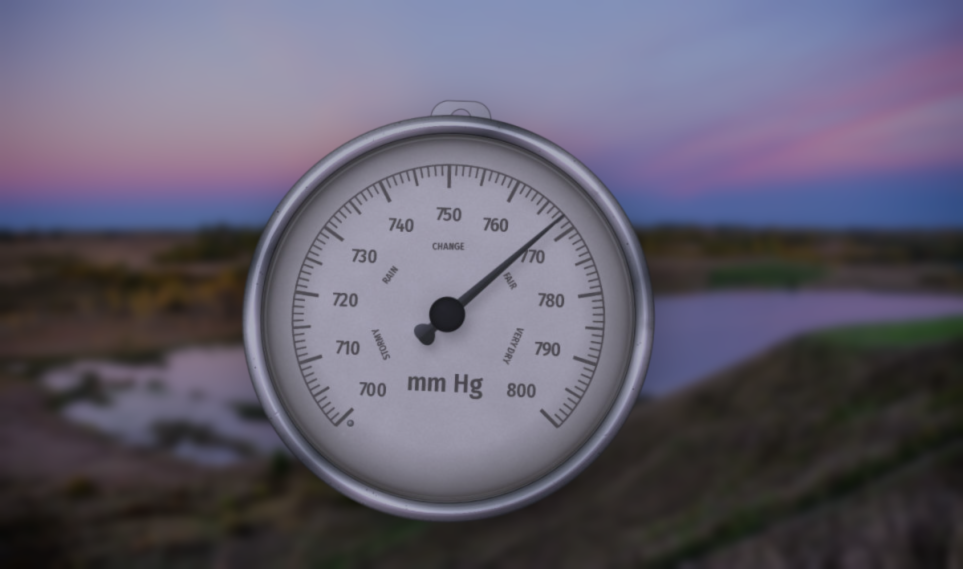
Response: 768
